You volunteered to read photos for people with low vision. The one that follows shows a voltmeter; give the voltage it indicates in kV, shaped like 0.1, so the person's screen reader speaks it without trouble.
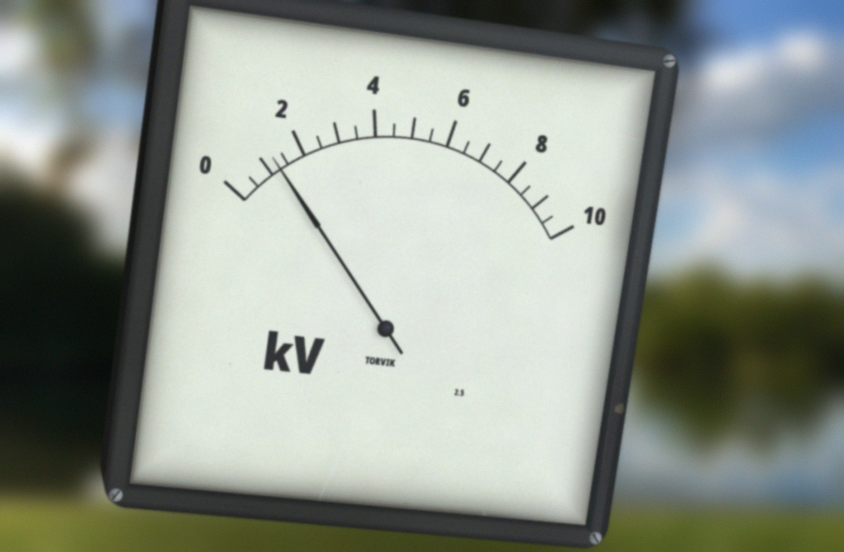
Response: 1.25
